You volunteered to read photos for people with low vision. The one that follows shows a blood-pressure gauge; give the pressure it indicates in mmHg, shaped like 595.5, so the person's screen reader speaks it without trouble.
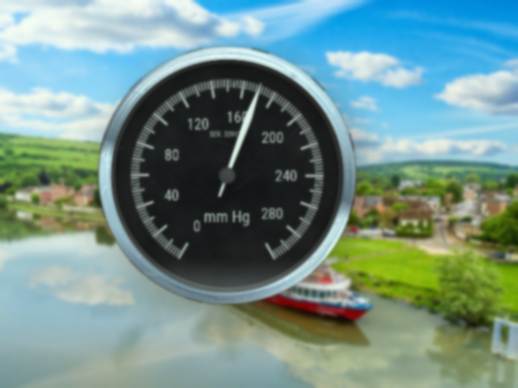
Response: 170
